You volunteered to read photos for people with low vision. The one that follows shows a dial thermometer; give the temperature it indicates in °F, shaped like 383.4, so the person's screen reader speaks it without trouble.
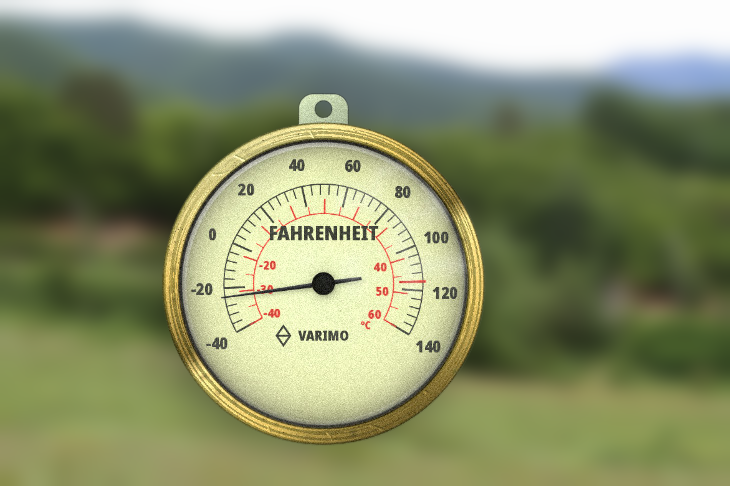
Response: -24
